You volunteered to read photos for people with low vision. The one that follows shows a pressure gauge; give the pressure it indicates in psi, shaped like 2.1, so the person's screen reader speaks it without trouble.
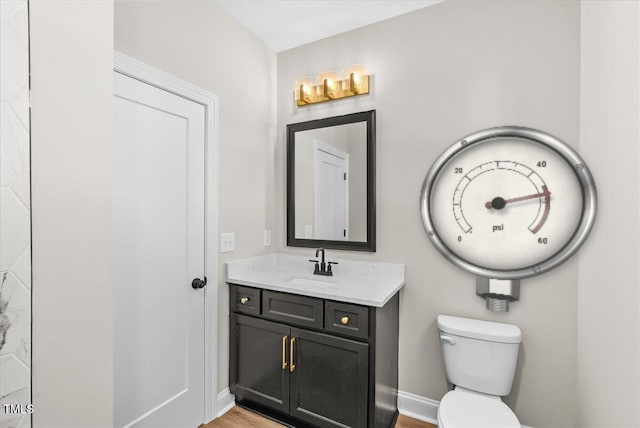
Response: 47.5
